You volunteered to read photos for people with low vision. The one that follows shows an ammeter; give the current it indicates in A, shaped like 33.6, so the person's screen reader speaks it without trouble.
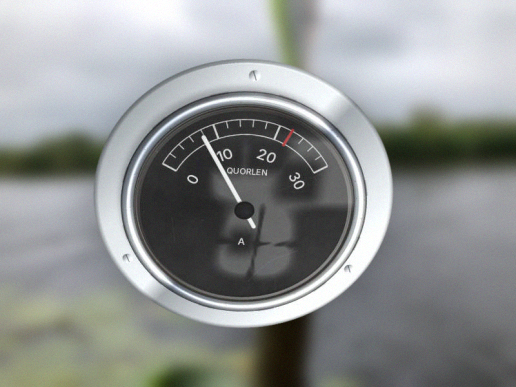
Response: 8
